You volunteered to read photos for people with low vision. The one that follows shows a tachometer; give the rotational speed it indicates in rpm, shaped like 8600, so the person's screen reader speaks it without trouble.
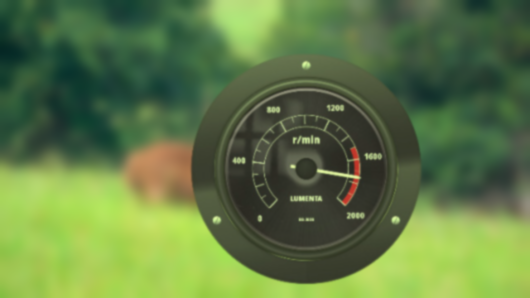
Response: 1750
